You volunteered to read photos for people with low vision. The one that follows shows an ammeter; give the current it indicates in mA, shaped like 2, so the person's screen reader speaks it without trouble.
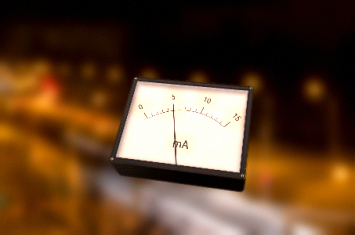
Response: 5
